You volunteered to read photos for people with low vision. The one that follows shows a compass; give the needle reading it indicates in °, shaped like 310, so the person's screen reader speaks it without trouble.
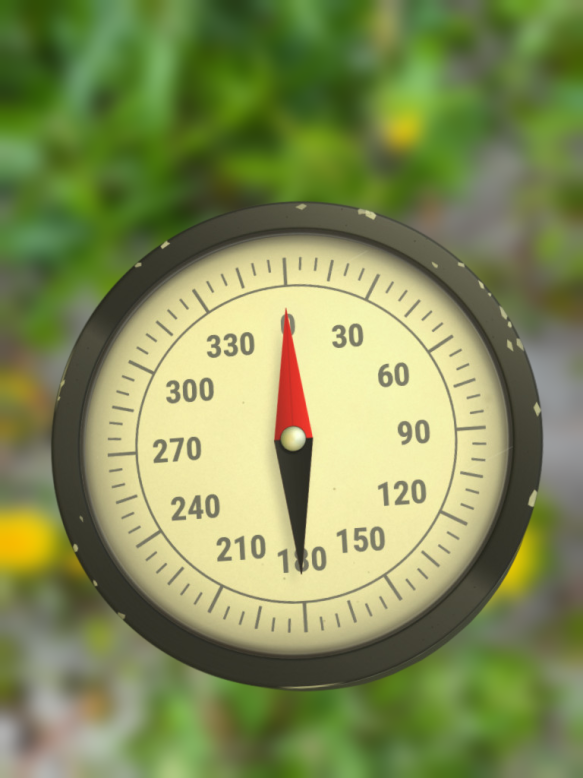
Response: 0
